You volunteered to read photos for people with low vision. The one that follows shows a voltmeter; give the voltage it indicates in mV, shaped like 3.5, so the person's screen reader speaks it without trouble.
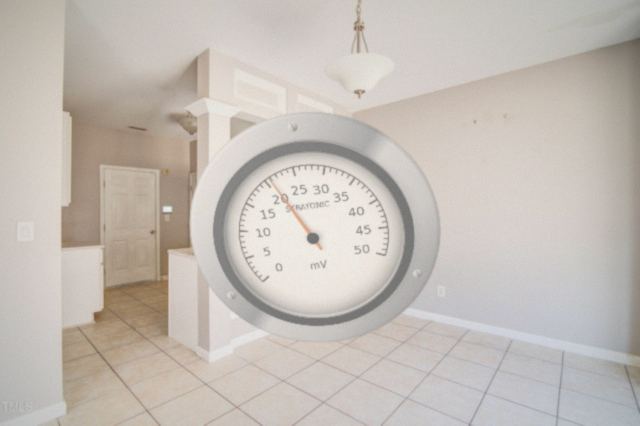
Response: 21
